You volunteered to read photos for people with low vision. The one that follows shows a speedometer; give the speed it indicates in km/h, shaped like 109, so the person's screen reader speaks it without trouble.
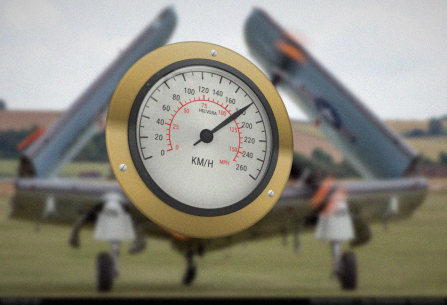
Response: 180
